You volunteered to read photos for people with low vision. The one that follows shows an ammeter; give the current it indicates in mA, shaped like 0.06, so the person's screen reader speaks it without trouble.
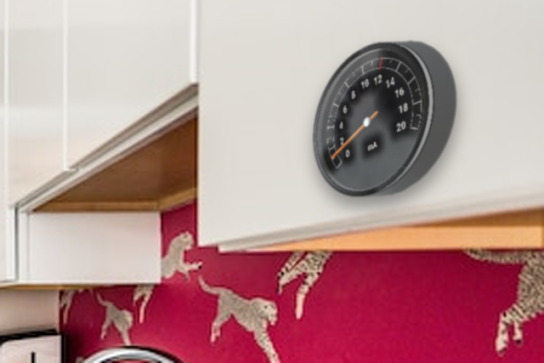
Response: 1
